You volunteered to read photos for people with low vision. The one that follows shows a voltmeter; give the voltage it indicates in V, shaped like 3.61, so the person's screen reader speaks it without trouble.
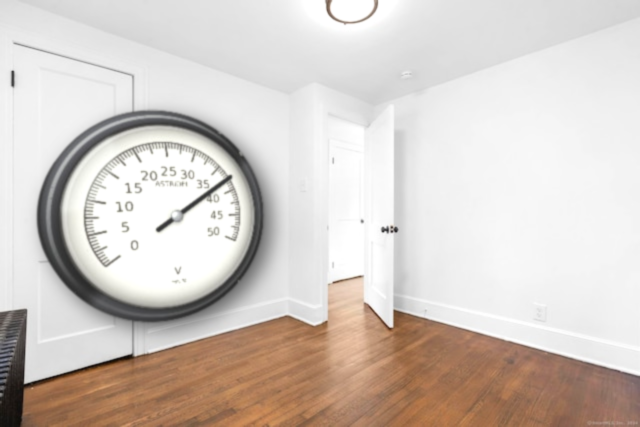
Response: 37.5
